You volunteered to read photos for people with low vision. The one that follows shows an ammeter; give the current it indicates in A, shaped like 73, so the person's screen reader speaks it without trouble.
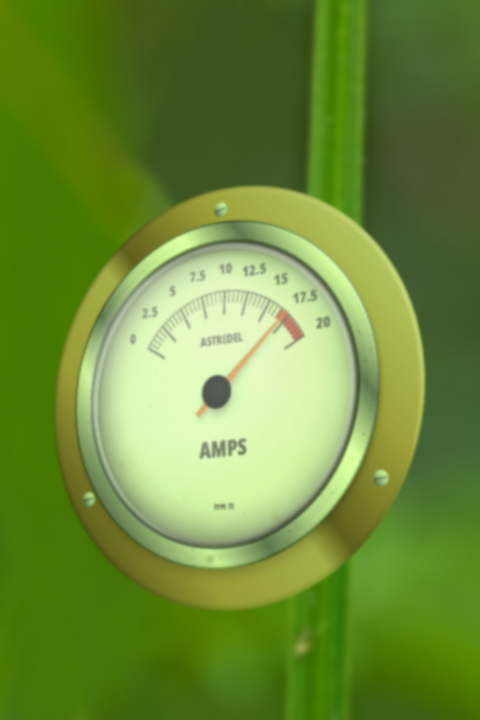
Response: 17.5
